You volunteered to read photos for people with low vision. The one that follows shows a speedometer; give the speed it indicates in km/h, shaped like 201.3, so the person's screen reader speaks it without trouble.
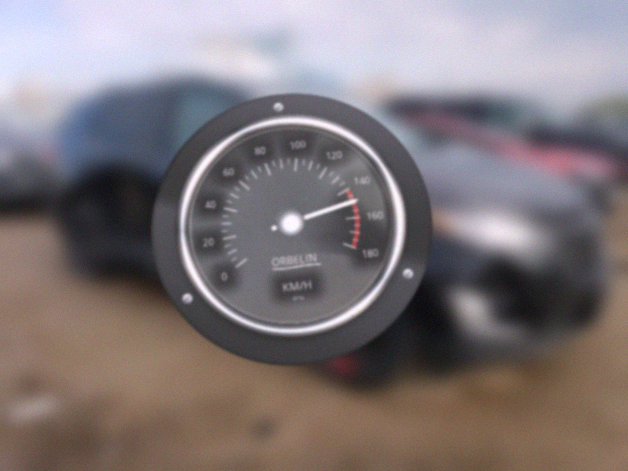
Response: 150
